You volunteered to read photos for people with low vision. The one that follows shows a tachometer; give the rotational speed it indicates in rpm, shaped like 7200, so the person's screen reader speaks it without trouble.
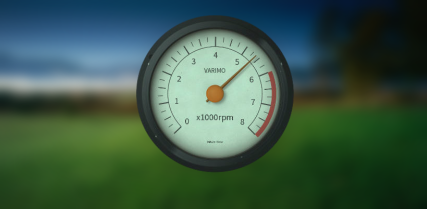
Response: 5375
